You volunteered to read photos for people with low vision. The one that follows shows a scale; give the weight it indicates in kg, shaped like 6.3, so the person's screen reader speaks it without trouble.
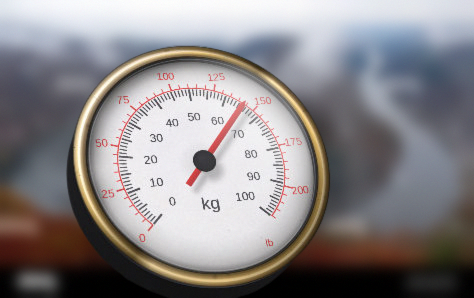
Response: 65
